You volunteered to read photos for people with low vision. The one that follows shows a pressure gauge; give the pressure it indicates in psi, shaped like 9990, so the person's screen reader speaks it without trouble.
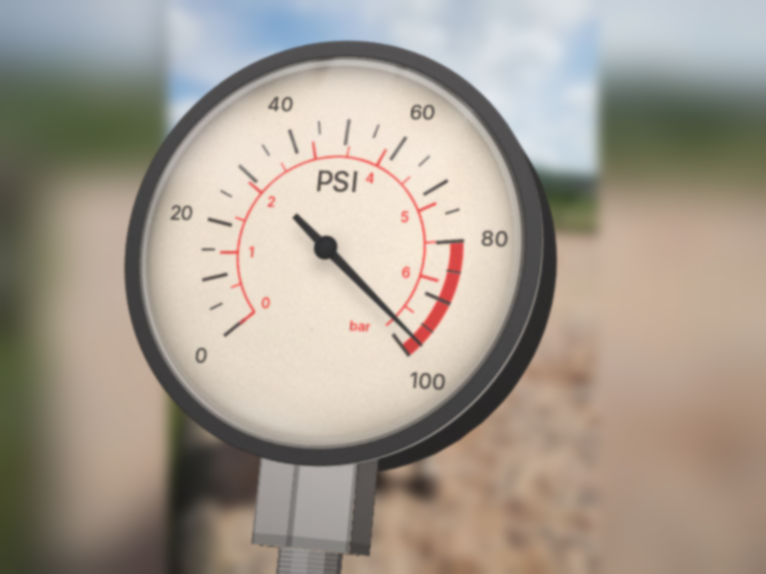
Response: 97.5
